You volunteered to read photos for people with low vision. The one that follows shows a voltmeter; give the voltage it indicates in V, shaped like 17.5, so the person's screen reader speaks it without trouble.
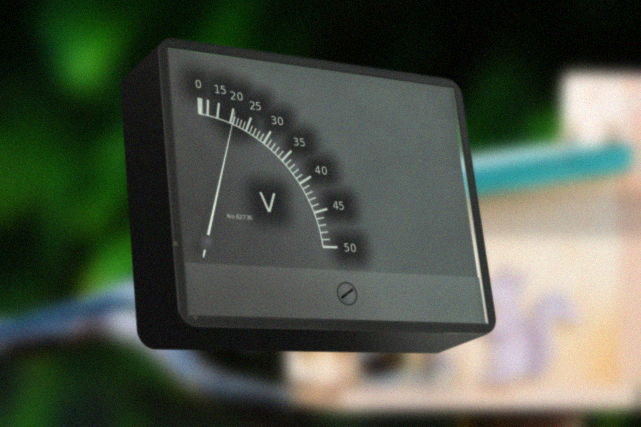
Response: 20
